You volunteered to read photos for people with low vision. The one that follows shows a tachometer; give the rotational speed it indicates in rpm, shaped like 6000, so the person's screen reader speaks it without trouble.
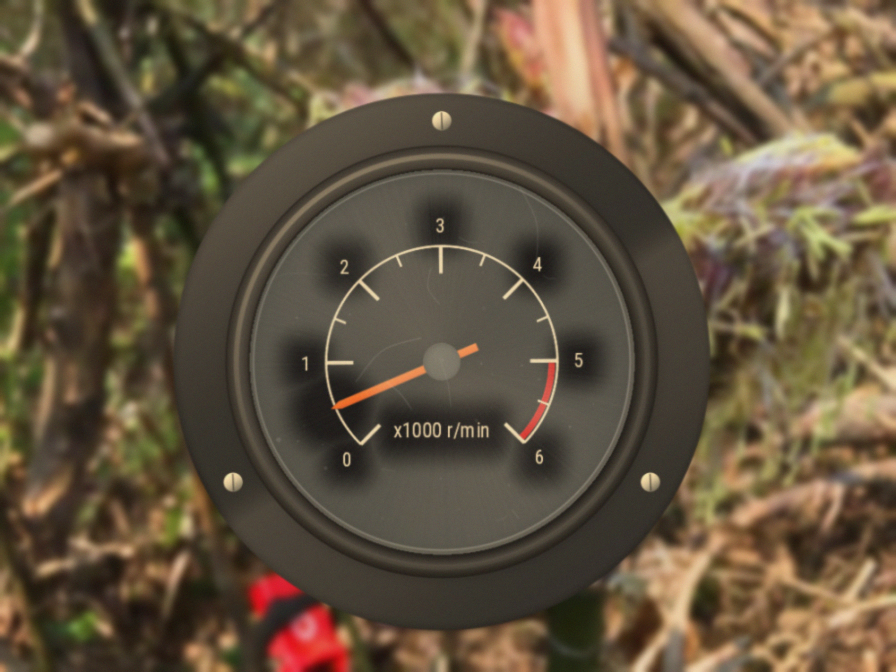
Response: 500
